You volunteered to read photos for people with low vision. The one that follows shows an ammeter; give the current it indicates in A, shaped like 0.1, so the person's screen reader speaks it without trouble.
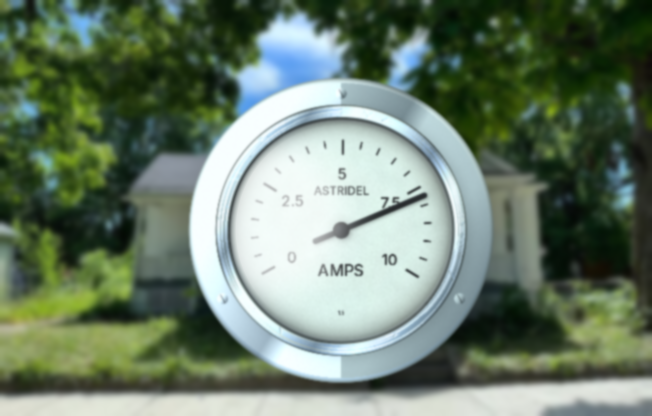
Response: 7.75
